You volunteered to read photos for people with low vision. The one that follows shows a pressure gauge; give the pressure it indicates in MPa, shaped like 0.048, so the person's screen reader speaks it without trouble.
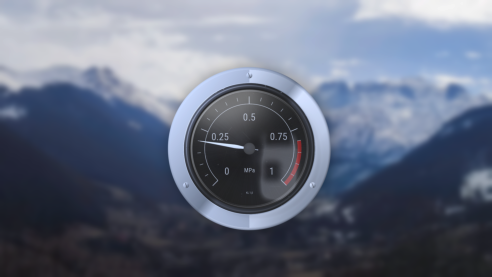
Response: 0.2
